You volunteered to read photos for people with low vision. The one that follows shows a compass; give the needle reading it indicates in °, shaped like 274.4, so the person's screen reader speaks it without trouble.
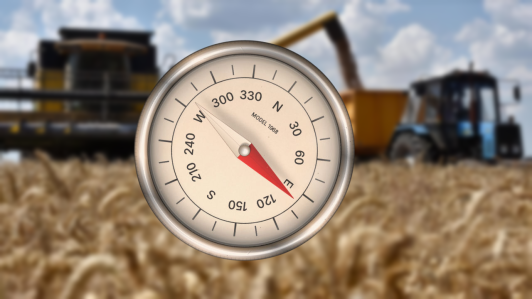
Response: 97.5
